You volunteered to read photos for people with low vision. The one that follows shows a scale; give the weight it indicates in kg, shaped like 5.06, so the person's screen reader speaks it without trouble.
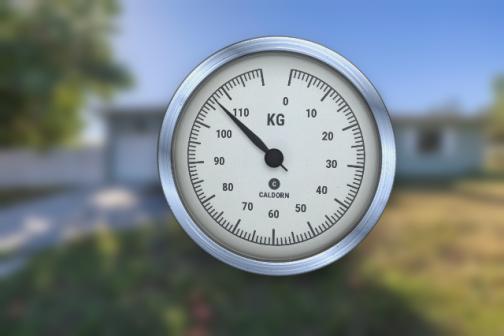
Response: 107
